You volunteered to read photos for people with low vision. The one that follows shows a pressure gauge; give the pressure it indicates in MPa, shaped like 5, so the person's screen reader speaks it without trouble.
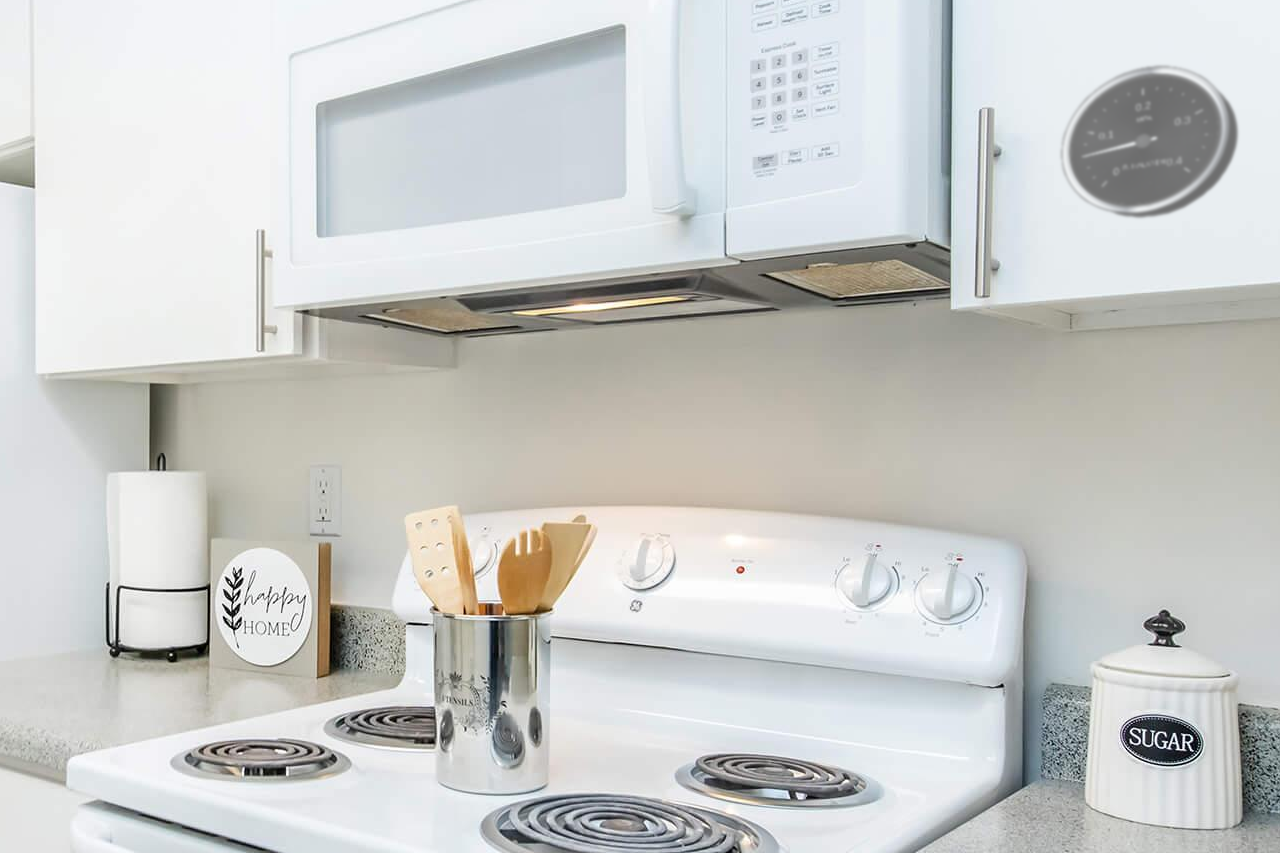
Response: 0.06
